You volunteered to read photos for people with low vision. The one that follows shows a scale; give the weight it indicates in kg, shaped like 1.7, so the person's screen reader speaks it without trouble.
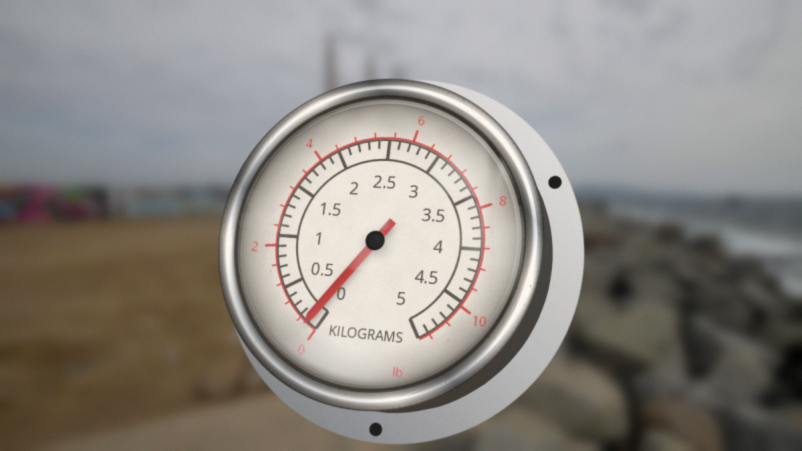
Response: 0.1
